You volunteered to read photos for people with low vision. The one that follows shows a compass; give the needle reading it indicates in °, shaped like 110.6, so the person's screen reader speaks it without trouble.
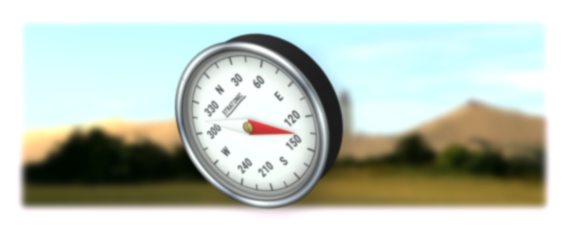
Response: 135
